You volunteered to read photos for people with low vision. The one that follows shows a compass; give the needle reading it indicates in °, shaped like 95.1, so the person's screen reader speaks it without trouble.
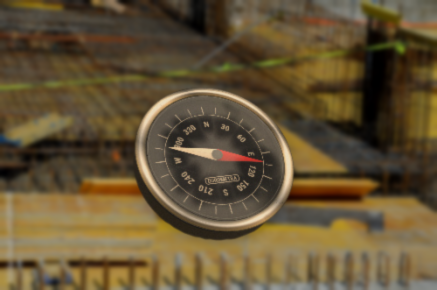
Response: 105
